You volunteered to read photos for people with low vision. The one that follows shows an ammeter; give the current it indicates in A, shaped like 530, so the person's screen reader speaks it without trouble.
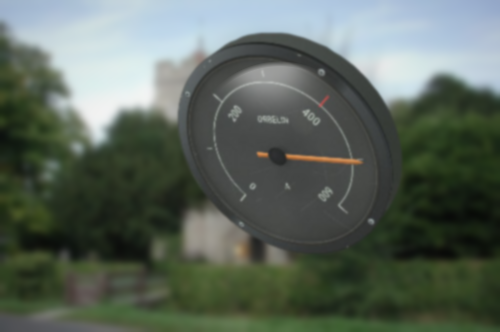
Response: 500
